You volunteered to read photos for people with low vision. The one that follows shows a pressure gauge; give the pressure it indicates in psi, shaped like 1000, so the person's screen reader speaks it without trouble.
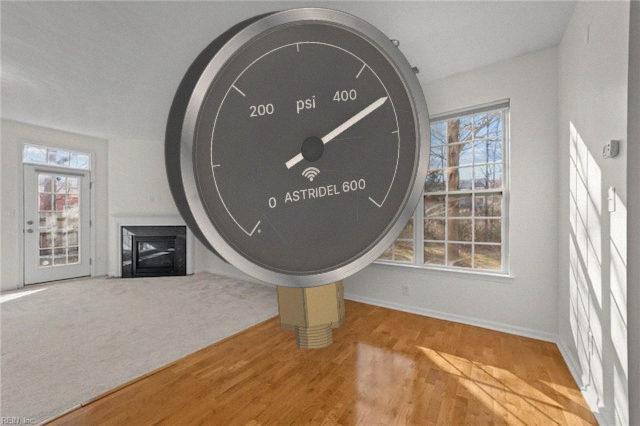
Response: 450
